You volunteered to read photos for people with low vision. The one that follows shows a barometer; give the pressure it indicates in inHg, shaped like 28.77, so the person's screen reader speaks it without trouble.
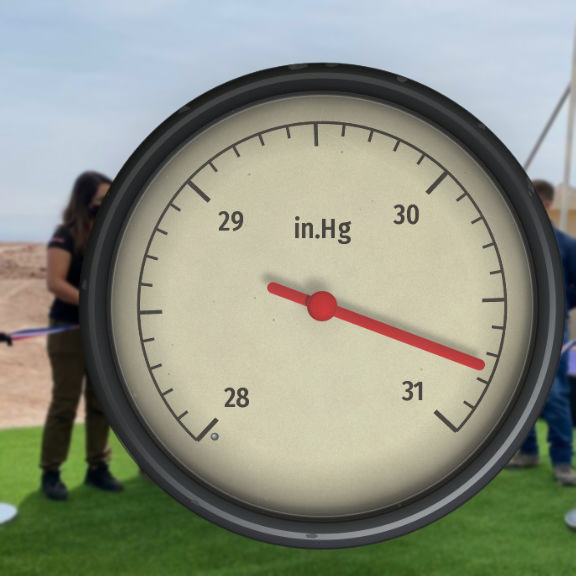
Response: 30.75
